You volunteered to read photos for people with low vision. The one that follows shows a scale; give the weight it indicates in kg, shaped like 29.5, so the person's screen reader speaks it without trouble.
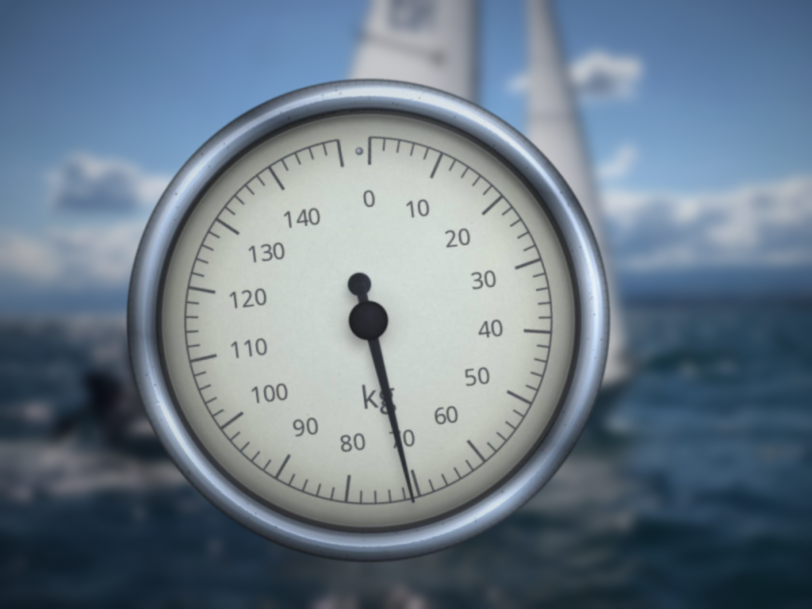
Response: 71
